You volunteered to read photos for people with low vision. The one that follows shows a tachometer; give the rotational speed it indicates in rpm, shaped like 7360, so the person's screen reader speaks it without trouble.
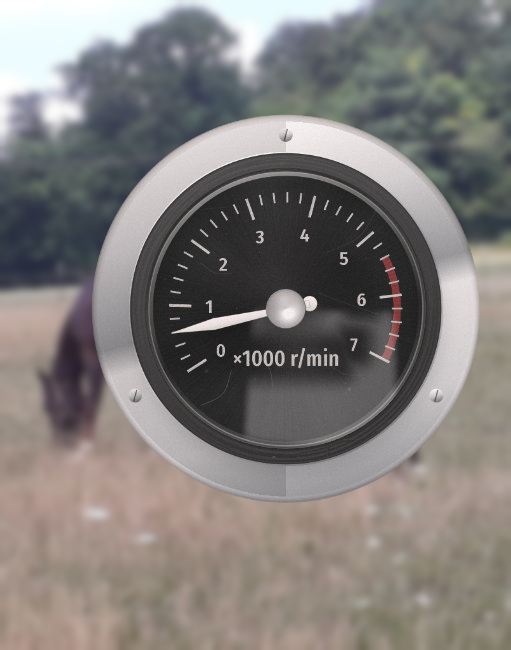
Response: 600
